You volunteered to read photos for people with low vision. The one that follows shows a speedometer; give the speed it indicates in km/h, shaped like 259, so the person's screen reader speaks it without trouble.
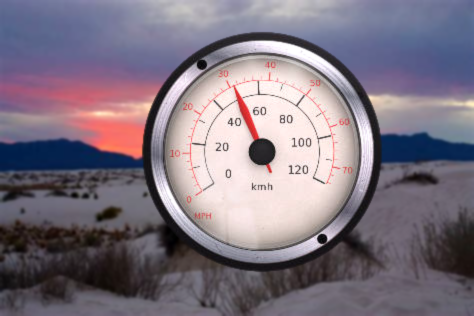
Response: 50
